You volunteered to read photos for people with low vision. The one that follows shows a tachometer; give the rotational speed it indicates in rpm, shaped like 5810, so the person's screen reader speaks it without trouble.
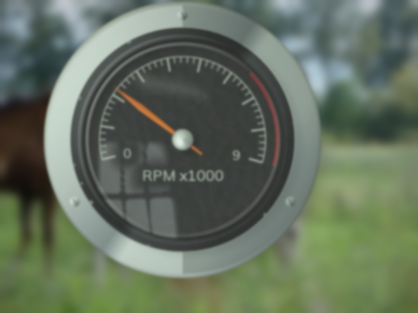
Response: 2200
